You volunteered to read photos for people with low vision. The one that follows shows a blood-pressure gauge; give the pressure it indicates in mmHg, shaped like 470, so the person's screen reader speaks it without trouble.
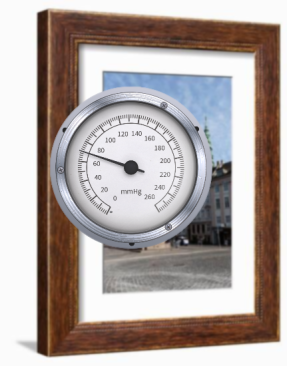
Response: 70
